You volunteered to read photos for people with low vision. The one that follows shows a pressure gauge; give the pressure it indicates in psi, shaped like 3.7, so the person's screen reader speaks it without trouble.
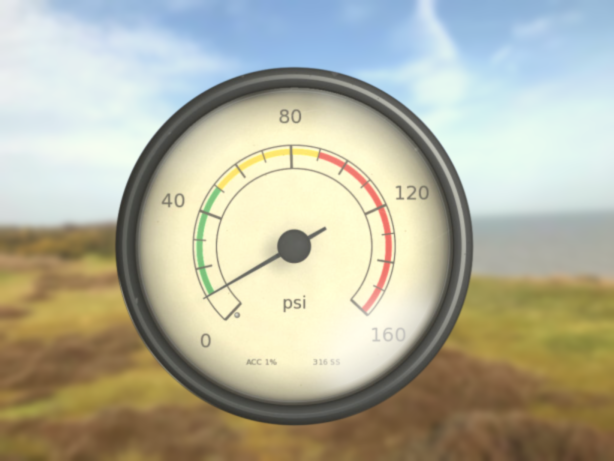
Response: 10
